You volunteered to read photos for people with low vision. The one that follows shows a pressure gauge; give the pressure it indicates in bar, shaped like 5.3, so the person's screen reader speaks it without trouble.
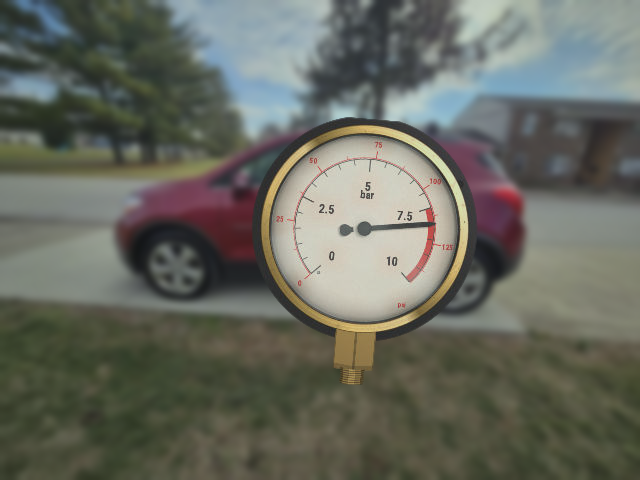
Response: 8
